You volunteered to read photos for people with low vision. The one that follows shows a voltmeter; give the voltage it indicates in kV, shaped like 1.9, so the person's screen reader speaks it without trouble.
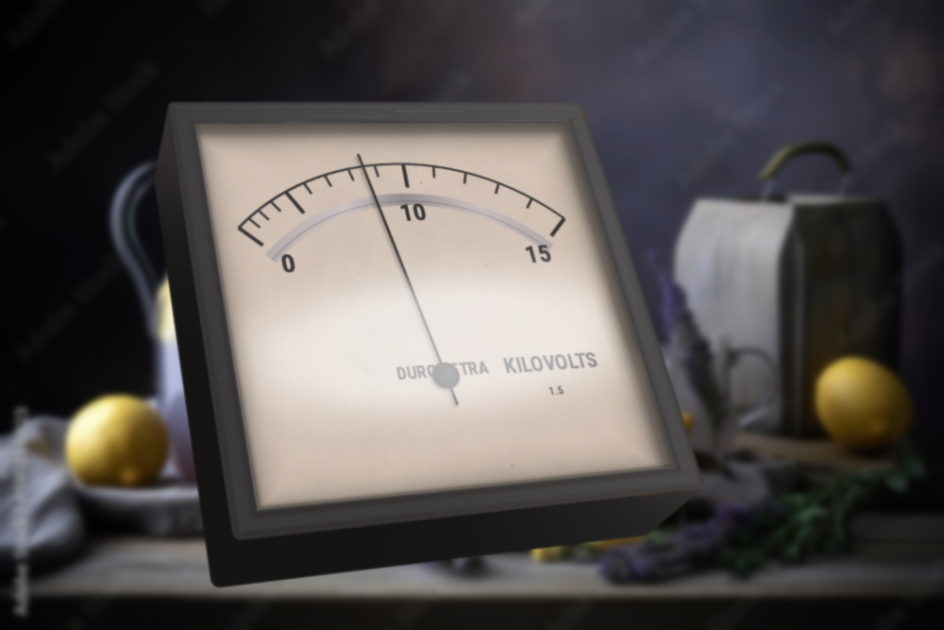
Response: 8.5
